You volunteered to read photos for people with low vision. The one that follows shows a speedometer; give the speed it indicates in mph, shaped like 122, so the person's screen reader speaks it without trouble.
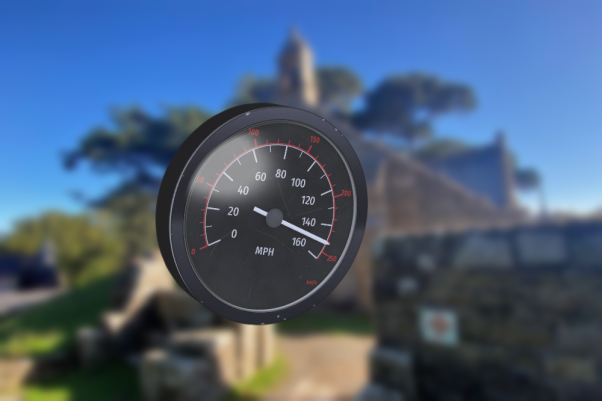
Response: 150
